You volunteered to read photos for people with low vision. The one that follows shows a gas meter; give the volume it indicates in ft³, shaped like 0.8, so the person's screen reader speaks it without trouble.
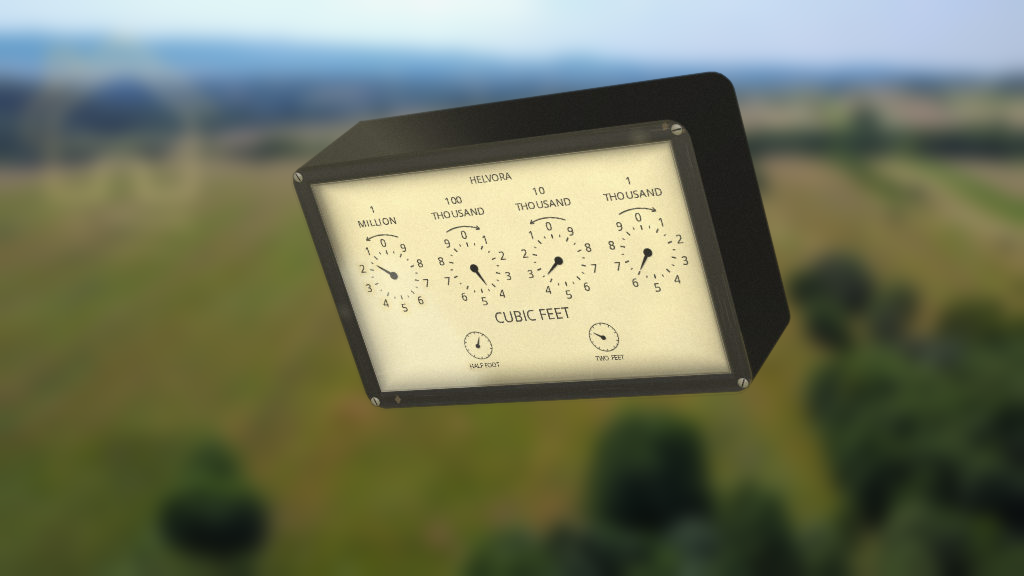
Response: 143600
